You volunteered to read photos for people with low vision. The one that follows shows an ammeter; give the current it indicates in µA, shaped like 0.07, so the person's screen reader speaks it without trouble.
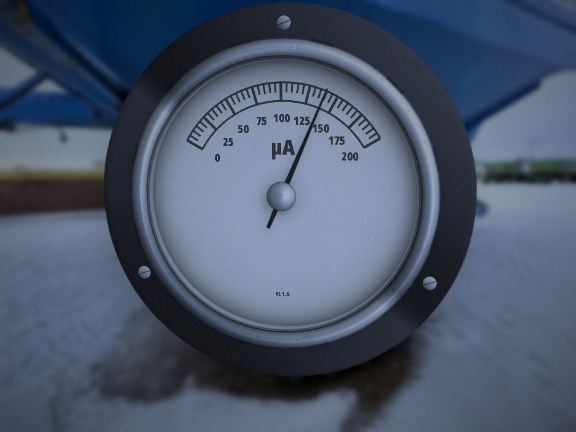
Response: 140
